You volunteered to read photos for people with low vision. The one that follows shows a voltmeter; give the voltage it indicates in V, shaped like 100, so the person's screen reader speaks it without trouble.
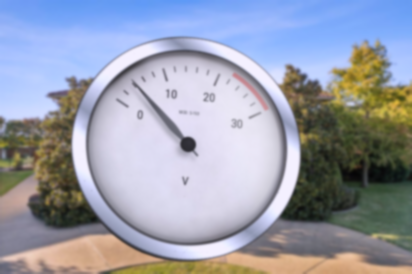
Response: 4
